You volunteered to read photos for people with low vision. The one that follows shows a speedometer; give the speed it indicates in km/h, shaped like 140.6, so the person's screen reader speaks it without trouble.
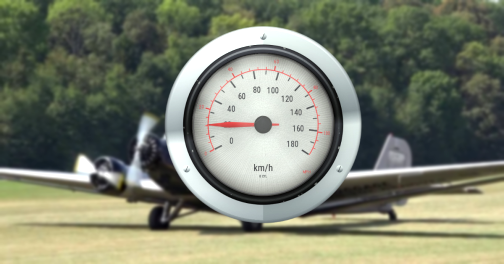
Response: 20
